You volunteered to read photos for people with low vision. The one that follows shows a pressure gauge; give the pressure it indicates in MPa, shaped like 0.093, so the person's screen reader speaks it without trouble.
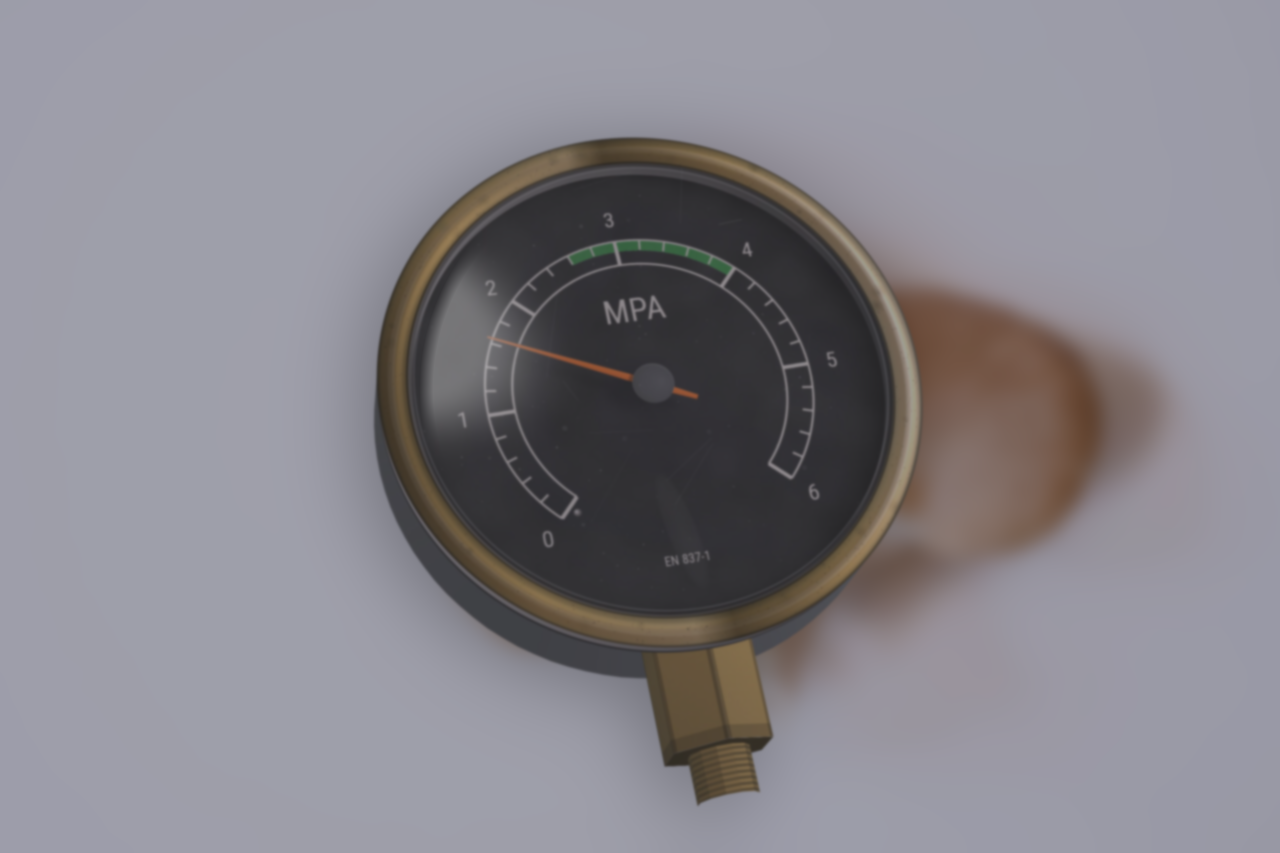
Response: 1.6
